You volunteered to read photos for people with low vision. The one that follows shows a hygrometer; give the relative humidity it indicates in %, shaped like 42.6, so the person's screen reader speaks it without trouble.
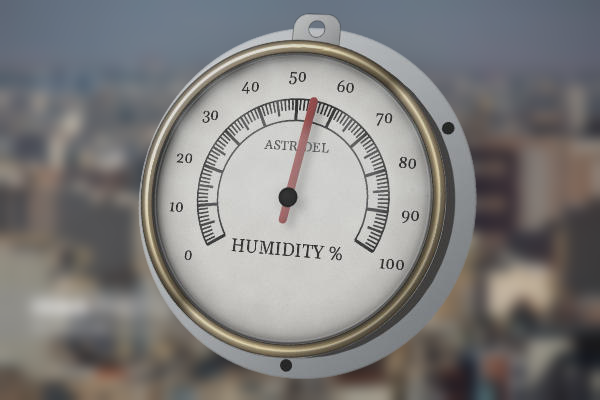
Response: 55
